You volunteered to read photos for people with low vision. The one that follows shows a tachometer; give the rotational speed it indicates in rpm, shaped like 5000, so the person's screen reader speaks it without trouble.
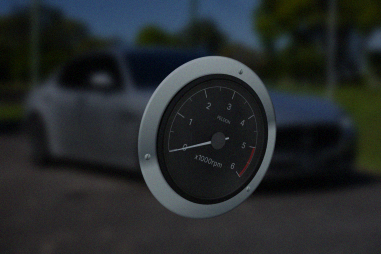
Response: 0
